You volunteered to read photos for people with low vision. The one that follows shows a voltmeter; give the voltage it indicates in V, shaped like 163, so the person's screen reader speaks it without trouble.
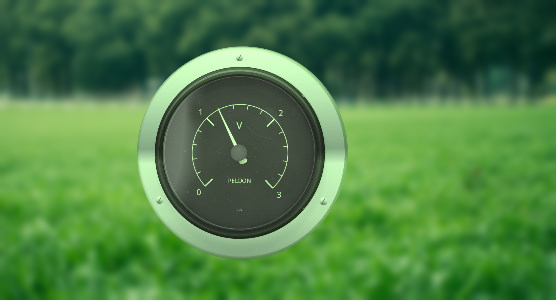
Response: 1.2
